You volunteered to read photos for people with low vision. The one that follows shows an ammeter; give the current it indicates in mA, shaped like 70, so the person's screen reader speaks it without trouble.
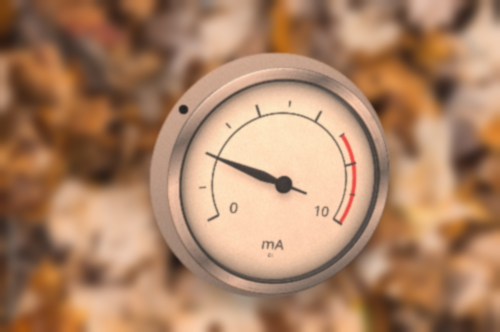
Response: 2
